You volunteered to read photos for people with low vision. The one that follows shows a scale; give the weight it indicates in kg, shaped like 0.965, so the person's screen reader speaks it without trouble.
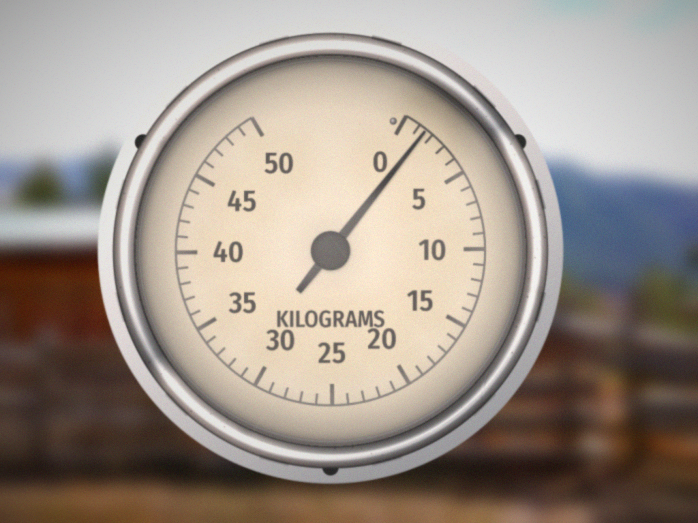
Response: 1.5
